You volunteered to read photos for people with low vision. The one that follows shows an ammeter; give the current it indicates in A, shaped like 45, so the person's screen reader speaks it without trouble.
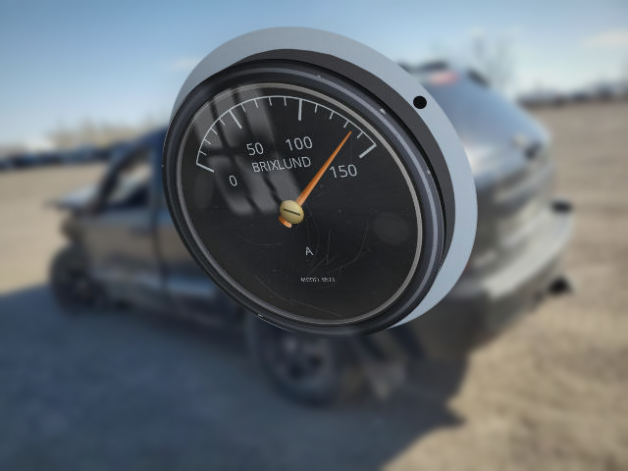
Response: 135
